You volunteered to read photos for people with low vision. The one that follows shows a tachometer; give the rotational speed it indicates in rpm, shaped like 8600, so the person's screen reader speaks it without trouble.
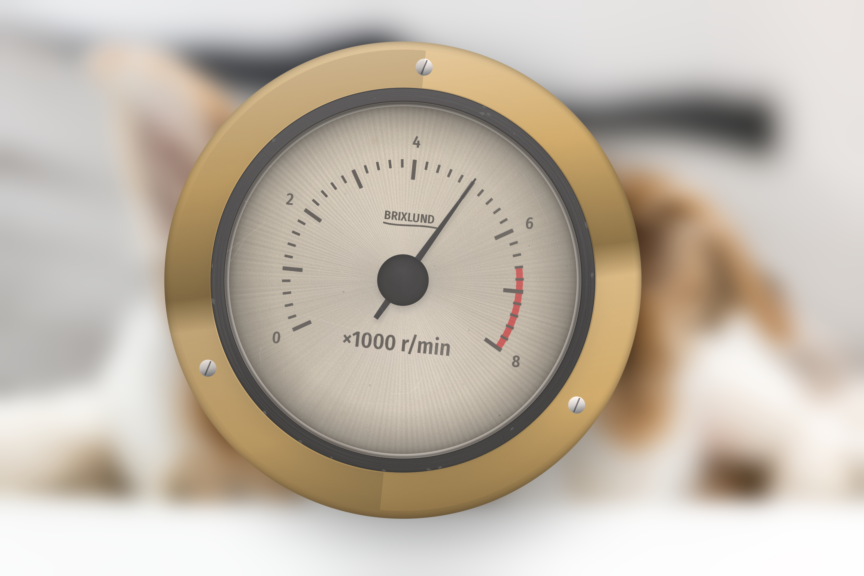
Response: 5000
